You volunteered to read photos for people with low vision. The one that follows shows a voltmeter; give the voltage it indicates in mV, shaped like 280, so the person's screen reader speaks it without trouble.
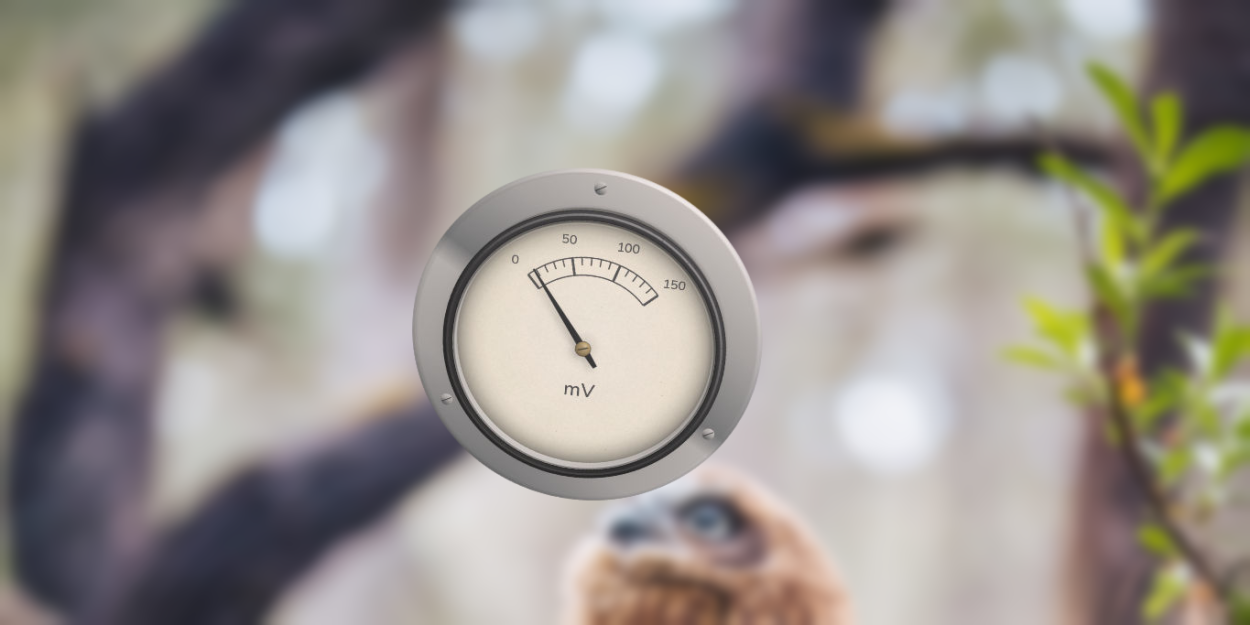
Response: 10
